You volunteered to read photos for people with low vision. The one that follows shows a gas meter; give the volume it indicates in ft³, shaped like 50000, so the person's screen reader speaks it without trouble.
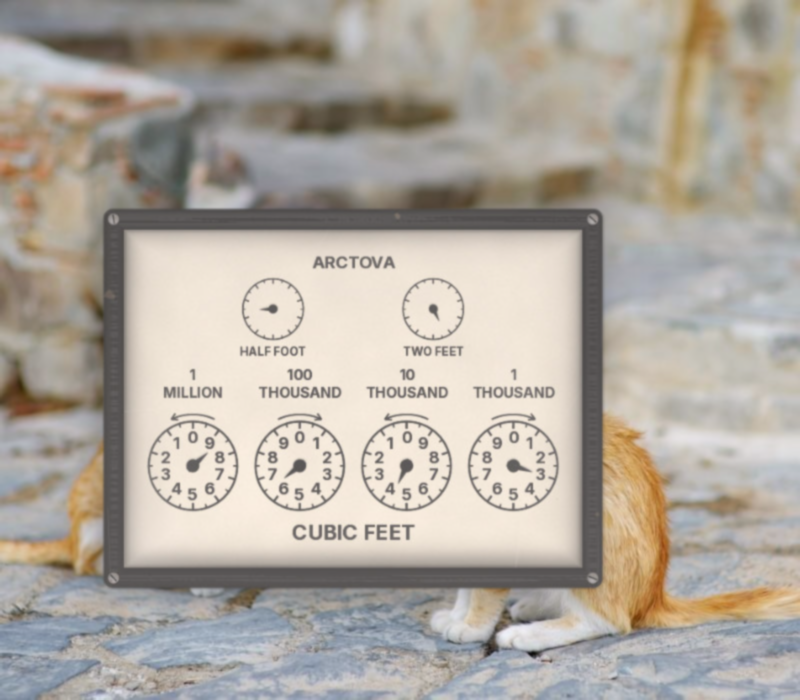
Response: 864300
